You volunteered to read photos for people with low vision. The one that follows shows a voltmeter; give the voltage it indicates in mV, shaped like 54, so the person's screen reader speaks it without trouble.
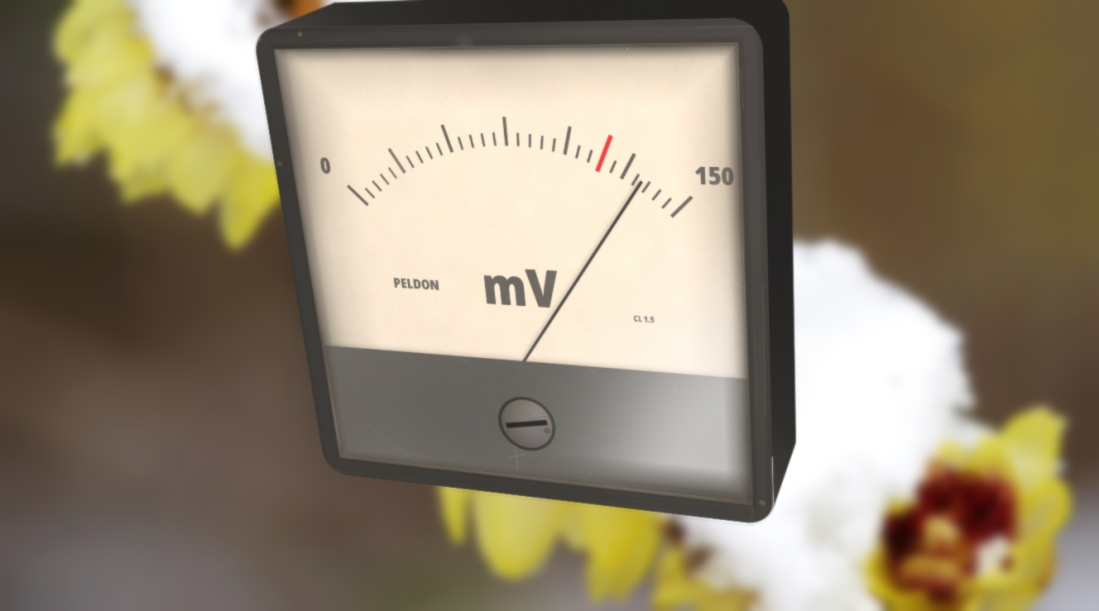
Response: 132.5
